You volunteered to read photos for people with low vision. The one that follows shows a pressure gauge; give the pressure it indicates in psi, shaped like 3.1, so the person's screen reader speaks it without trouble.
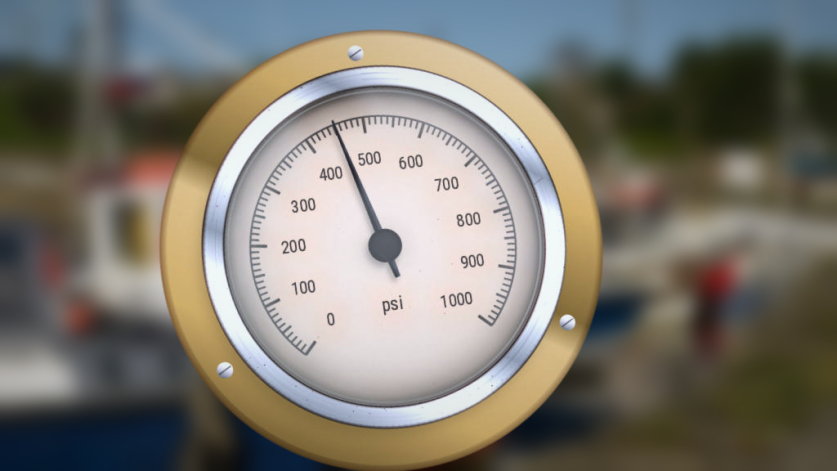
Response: 450
